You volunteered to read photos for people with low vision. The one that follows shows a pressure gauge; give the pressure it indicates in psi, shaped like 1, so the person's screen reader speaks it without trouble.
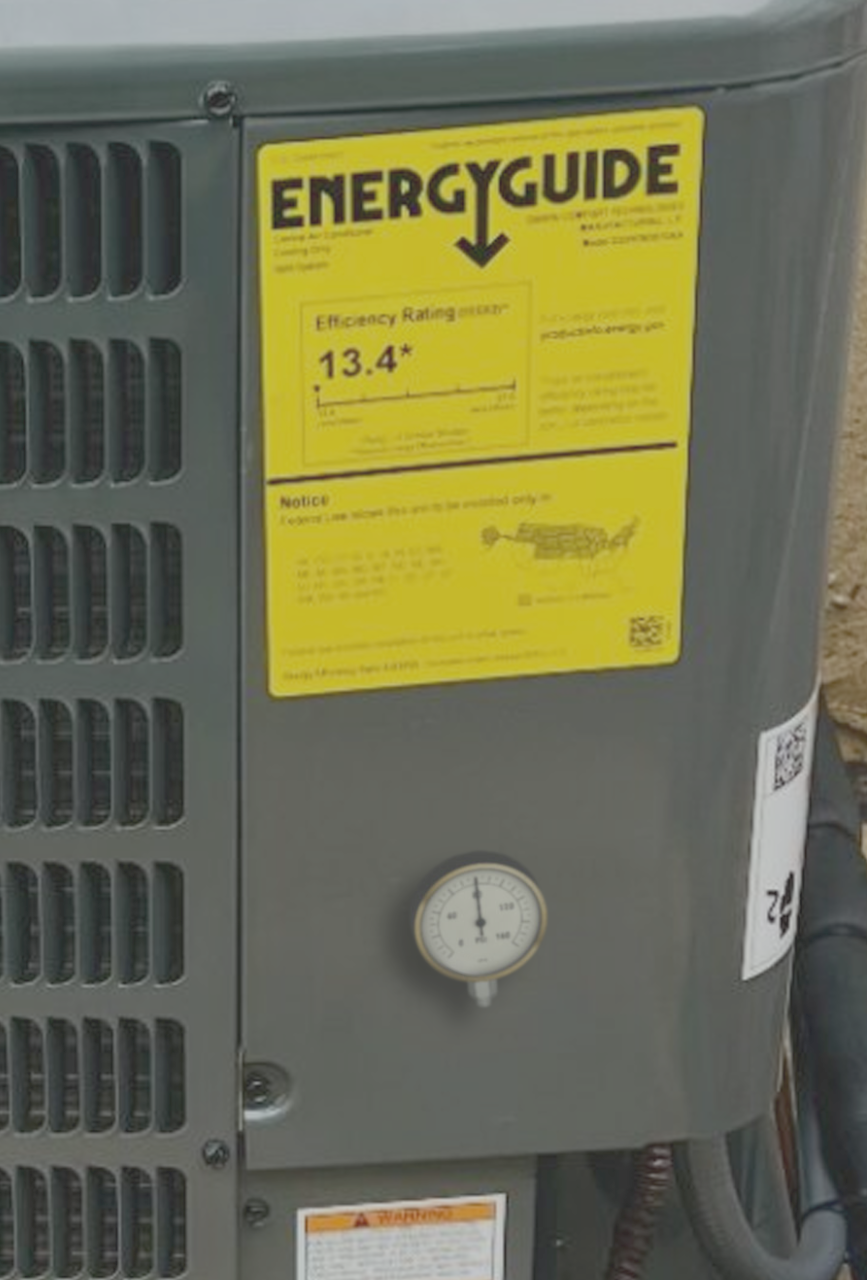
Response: 80
